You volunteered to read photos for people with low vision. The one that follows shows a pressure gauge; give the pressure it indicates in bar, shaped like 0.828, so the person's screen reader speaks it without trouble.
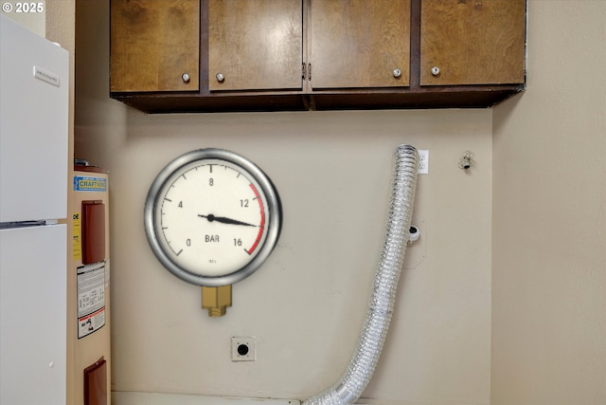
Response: 14
